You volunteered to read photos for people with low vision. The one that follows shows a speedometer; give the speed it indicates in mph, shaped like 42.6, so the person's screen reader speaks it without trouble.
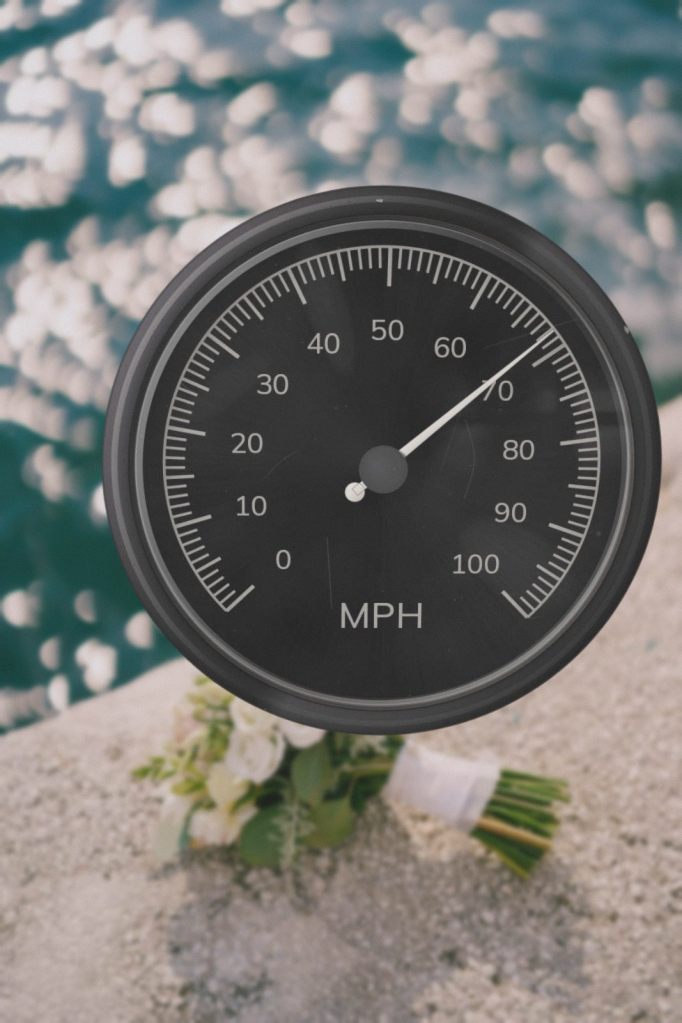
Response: 68
